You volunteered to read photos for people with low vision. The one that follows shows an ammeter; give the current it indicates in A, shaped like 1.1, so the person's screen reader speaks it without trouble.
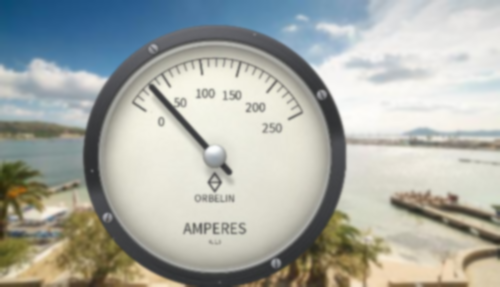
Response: 30
